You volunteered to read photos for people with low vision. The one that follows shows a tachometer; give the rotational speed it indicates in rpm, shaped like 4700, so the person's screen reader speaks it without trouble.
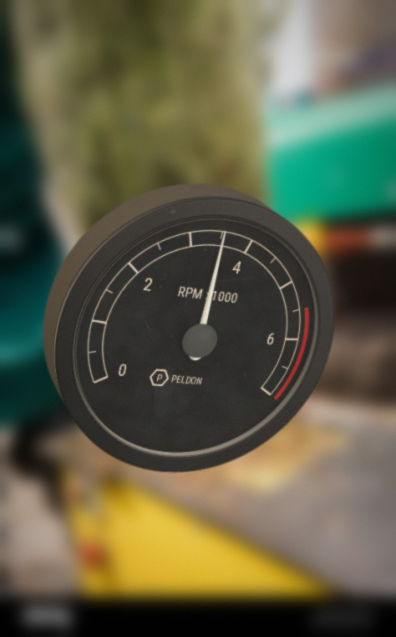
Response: 3500
